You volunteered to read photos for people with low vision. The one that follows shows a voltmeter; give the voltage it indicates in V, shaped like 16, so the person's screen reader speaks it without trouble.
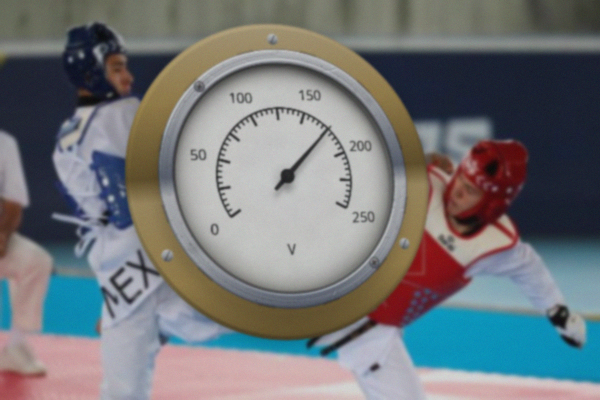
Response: 175
